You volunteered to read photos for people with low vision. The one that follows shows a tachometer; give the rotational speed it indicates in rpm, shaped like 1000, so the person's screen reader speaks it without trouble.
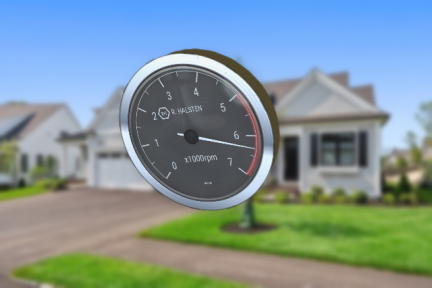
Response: 6250
